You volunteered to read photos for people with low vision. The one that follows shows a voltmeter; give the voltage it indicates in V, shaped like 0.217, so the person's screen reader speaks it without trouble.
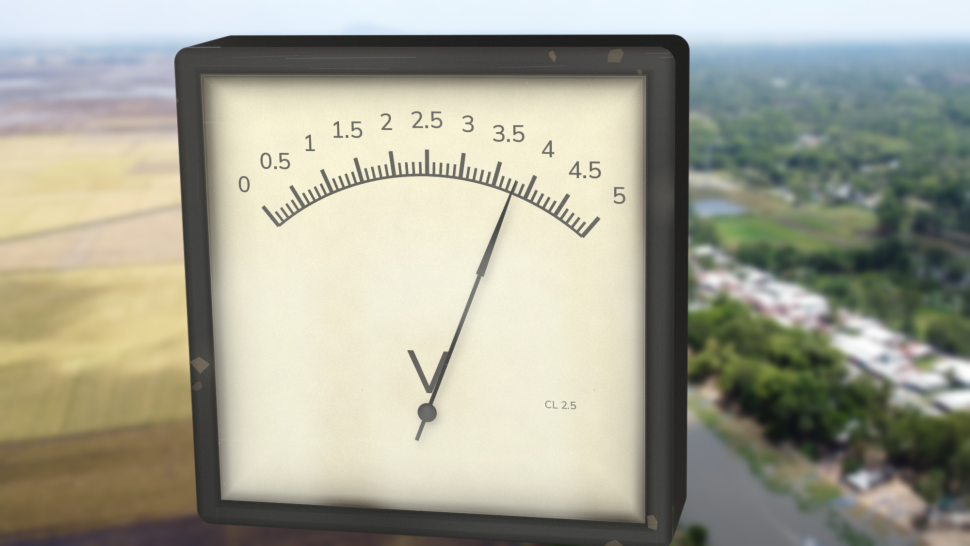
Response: 3.8
